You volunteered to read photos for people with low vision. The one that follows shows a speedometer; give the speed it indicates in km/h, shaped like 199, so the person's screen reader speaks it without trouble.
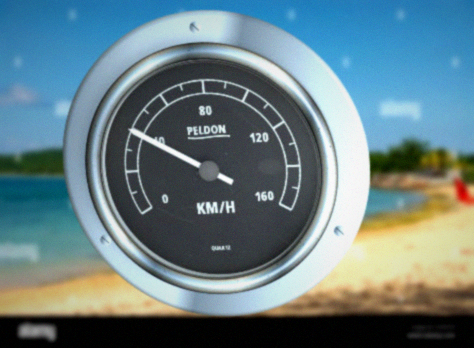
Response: 40
